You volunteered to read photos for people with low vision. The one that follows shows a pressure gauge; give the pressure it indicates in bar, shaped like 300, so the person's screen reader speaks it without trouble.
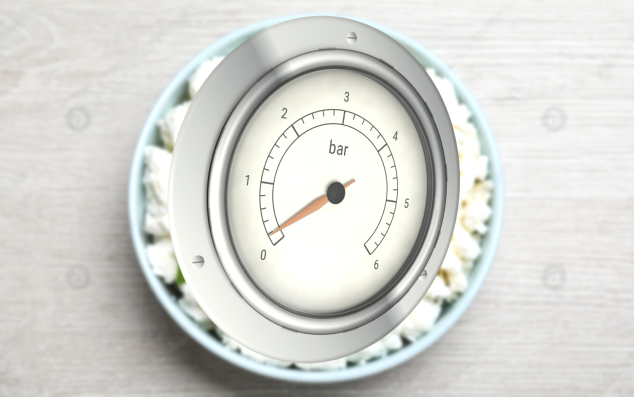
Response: 0.2
